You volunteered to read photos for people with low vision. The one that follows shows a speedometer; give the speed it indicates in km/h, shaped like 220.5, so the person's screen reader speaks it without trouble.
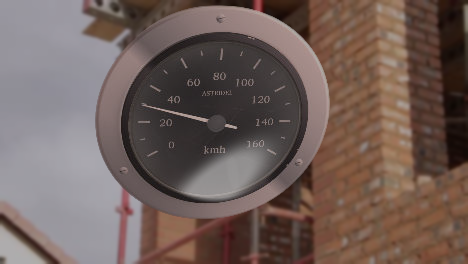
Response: 30
